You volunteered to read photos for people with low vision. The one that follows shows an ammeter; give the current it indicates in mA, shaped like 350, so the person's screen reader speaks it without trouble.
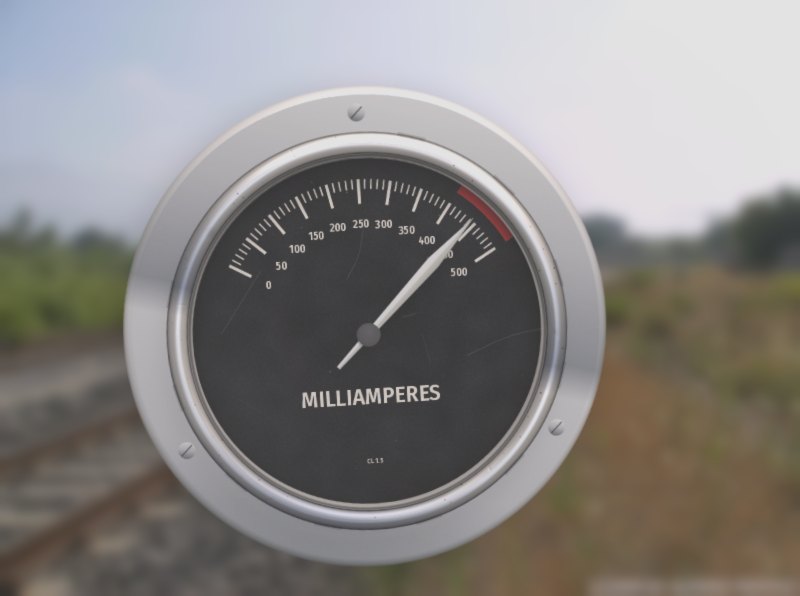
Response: 440
